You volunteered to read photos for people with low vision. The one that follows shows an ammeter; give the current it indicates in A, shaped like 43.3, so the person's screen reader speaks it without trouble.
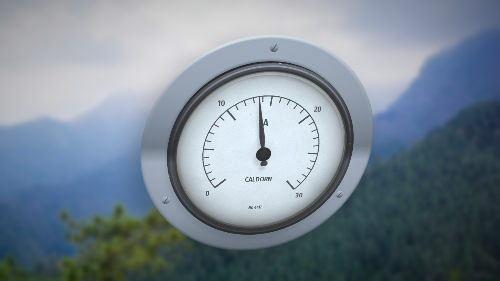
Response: 13.5
